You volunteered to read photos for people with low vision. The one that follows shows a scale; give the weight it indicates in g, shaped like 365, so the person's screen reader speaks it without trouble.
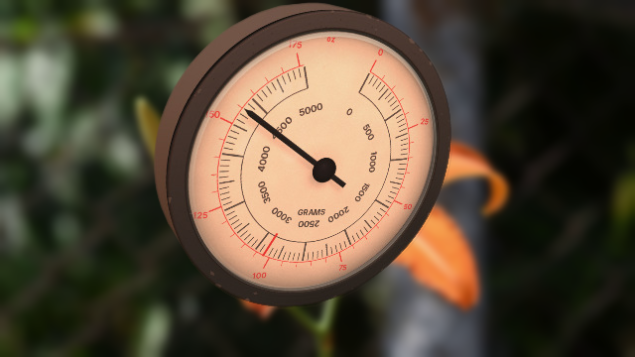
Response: 4400
